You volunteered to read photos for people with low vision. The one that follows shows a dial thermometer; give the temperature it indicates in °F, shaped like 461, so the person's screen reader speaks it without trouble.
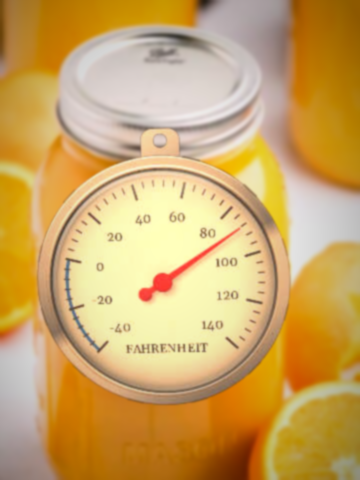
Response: 88
